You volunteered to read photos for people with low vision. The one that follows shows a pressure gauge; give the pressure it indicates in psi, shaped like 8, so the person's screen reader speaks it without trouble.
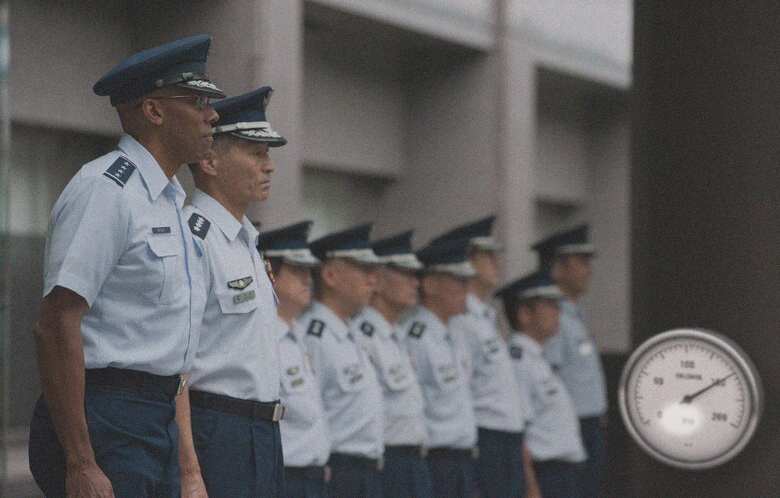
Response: 150
